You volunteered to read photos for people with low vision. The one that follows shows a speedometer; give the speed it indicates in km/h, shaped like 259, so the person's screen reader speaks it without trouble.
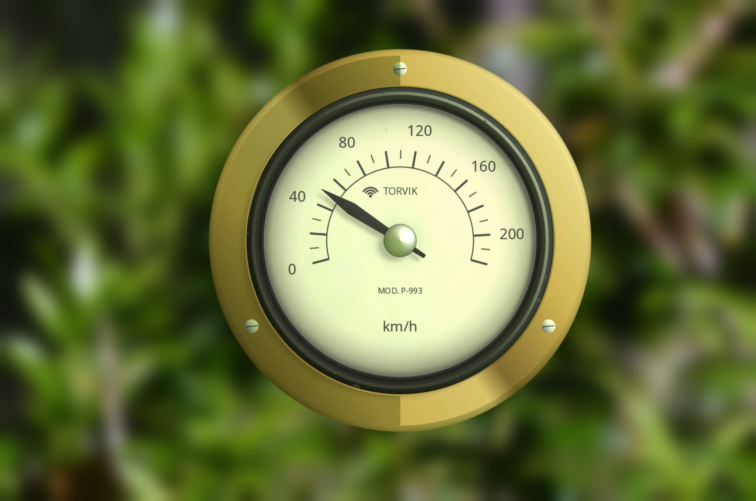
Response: 50
